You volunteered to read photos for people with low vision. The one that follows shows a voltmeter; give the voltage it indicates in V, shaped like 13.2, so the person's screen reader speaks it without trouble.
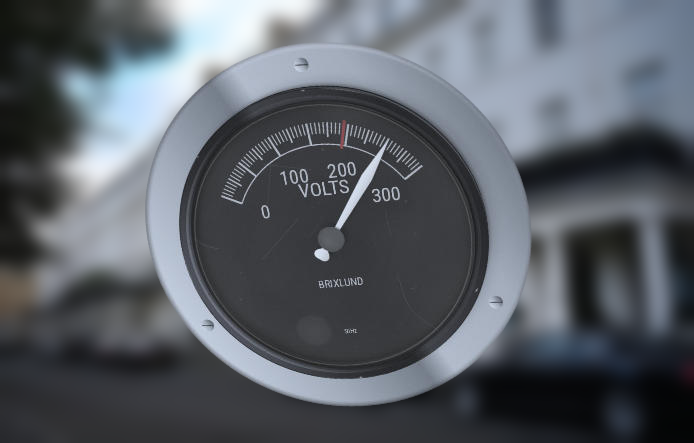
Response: 250
